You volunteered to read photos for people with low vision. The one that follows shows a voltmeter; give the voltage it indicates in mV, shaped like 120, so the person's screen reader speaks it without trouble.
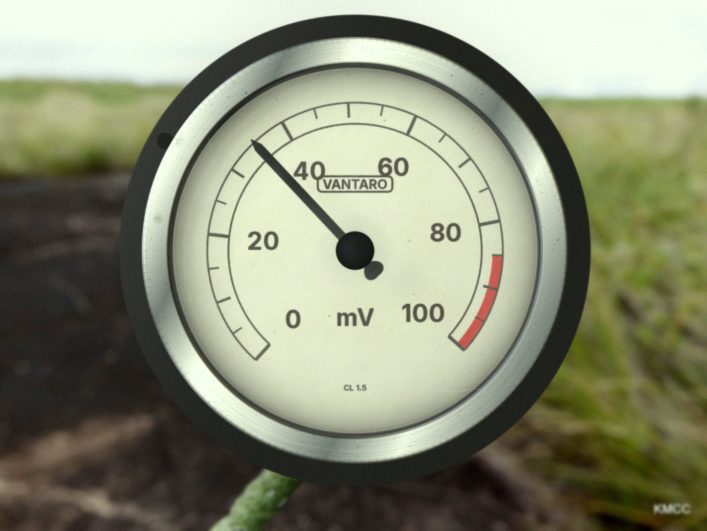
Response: 35
